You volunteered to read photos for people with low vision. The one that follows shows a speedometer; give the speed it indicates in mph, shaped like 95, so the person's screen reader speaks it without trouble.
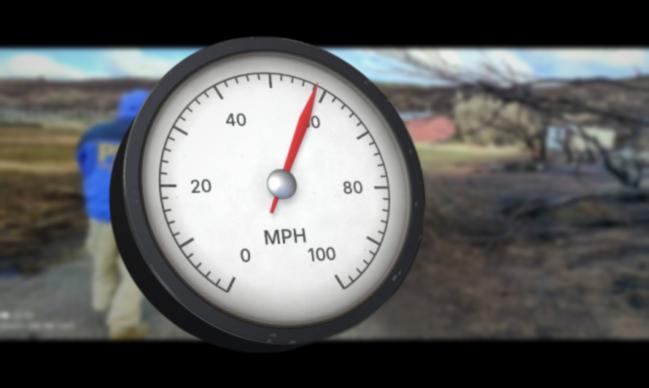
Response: 58
